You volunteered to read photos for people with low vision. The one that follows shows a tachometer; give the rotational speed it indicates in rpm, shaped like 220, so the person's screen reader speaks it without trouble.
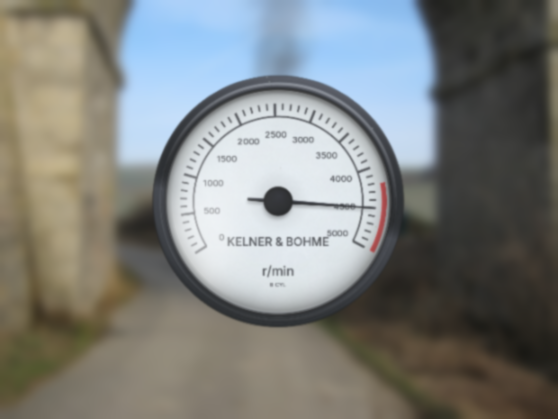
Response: 4500
